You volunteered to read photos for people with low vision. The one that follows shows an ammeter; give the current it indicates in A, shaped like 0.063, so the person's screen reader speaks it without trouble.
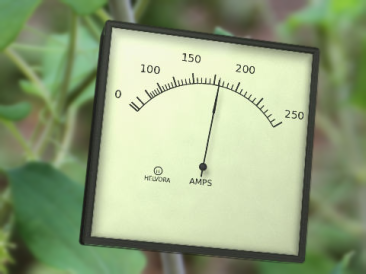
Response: 180
